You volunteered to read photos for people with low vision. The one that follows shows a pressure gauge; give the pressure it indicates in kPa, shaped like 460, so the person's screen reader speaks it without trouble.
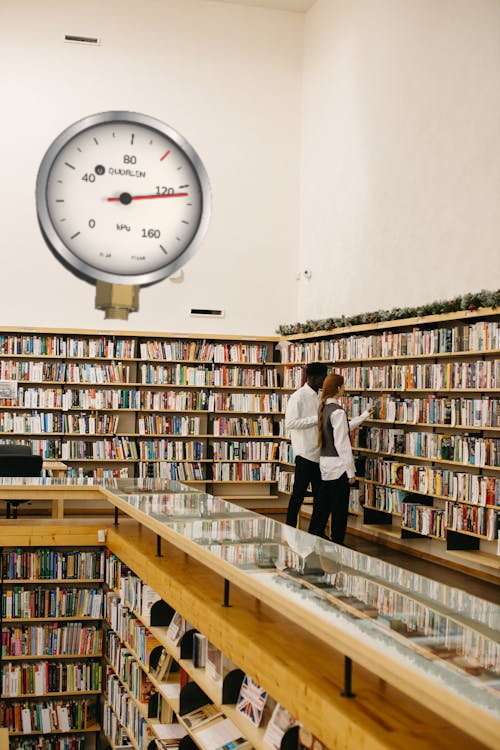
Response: 125
